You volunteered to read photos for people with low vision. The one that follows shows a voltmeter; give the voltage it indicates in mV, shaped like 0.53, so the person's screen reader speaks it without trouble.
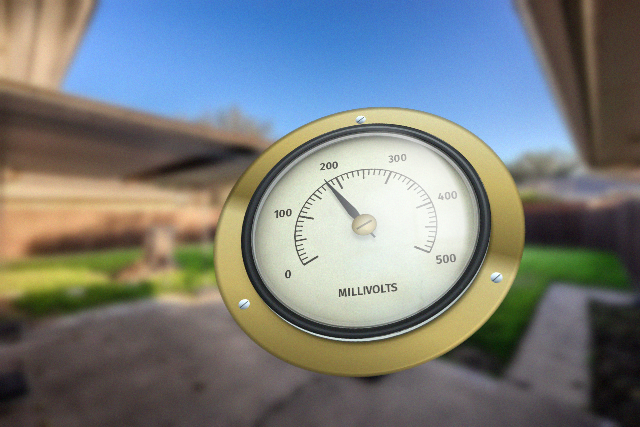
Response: 180
